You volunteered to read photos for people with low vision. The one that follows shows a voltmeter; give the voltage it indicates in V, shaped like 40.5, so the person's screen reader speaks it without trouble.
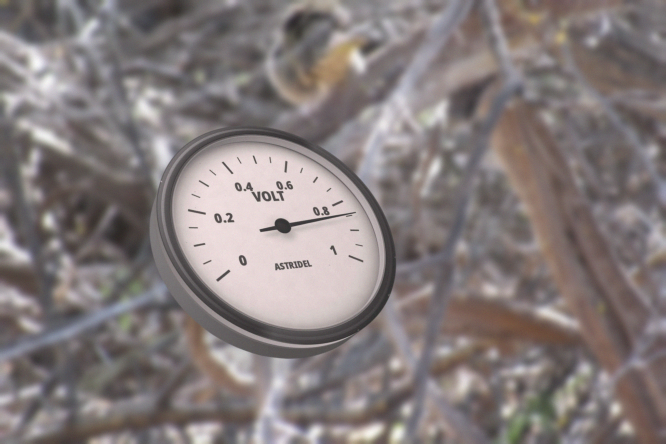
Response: 0.85
